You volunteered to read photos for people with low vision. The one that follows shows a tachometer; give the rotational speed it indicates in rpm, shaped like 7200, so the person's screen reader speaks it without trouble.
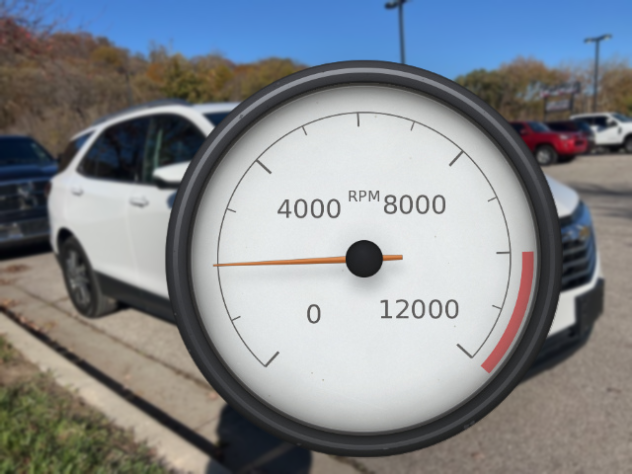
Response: 2000
